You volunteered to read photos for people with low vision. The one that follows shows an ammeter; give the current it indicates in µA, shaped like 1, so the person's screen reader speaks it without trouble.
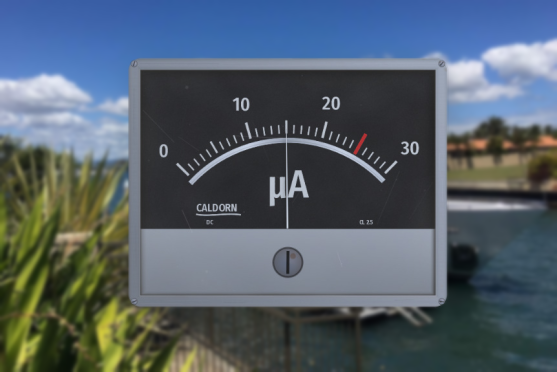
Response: 15
